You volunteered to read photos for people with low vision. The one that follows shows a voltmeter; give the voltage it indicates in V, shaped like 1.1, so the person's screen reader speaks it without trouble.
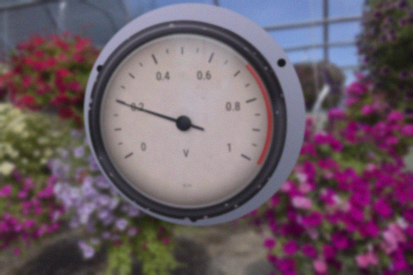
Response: 0.2
